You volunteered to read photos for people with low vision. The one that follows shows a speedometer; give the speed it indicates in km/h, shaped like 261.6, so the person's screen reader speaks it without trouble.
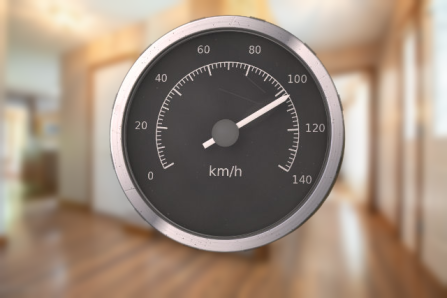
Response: 104
